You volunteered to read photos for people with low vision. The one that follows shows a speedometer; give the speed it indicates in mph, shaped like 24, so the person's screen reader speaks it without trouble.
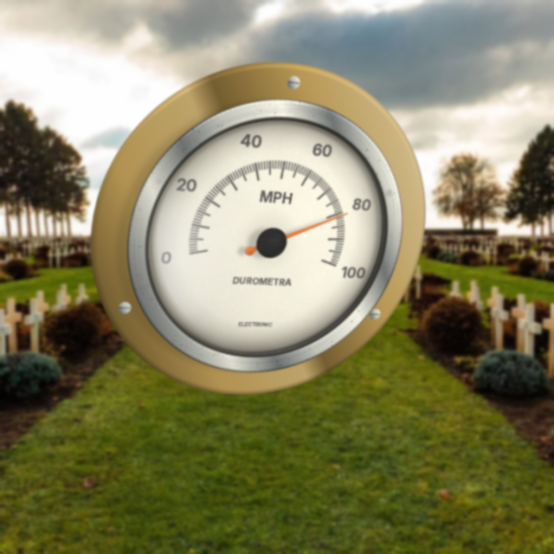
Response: 80
